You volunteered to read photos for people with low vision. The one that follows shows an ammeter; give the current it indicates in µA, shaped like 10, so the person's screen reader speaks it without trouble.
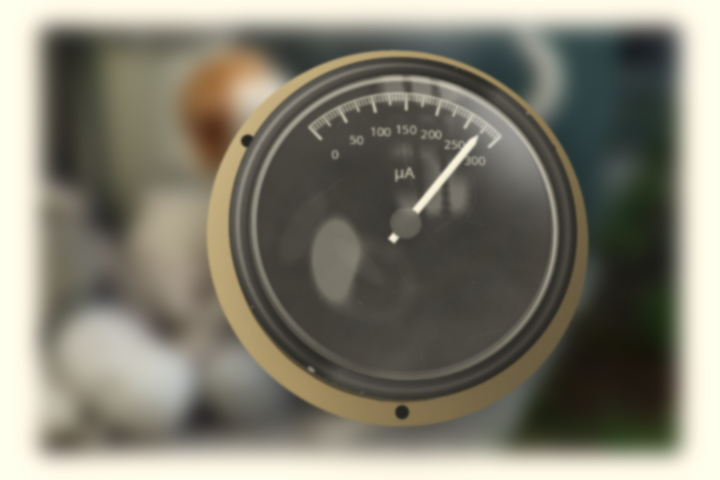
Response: 275
